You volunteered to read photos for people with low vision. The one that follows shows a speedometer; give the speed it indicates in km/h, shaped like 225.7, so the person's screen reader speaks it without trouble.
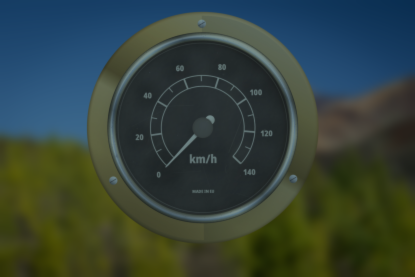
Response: 0
